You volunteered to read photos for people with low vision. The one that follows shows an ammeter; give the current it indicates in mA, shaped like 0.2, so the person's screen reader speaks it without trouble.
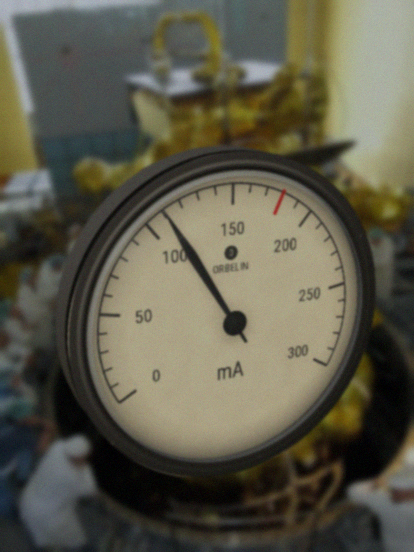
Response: 110
